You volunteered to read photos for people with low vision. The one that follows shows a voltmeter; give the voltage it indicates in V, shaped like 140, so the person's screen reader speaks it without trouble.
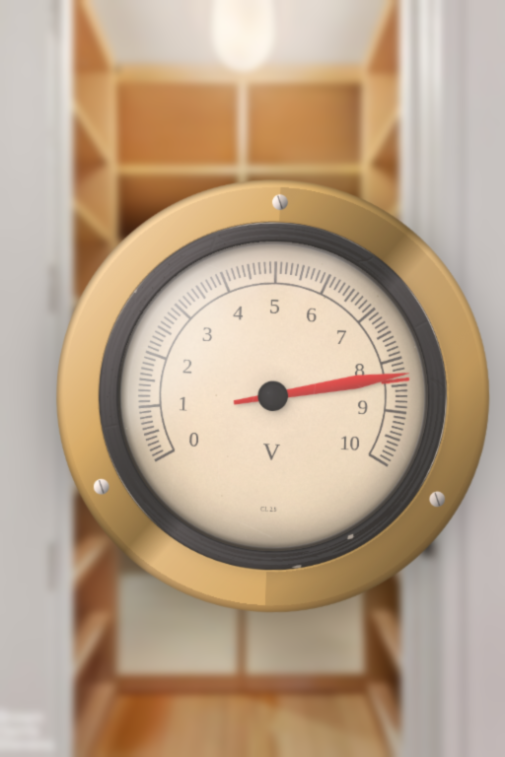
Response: 8.3
